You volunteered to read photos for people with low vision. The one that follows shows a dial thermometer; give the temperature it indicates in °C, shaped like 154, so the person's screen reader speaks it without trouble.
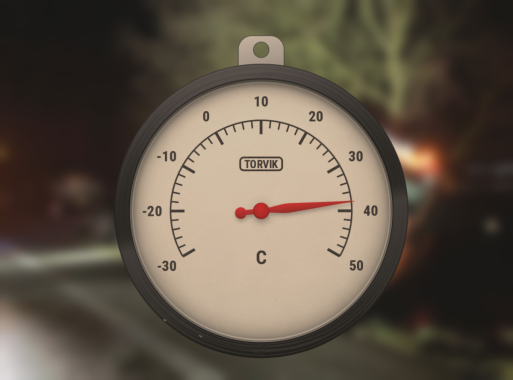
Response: 38
